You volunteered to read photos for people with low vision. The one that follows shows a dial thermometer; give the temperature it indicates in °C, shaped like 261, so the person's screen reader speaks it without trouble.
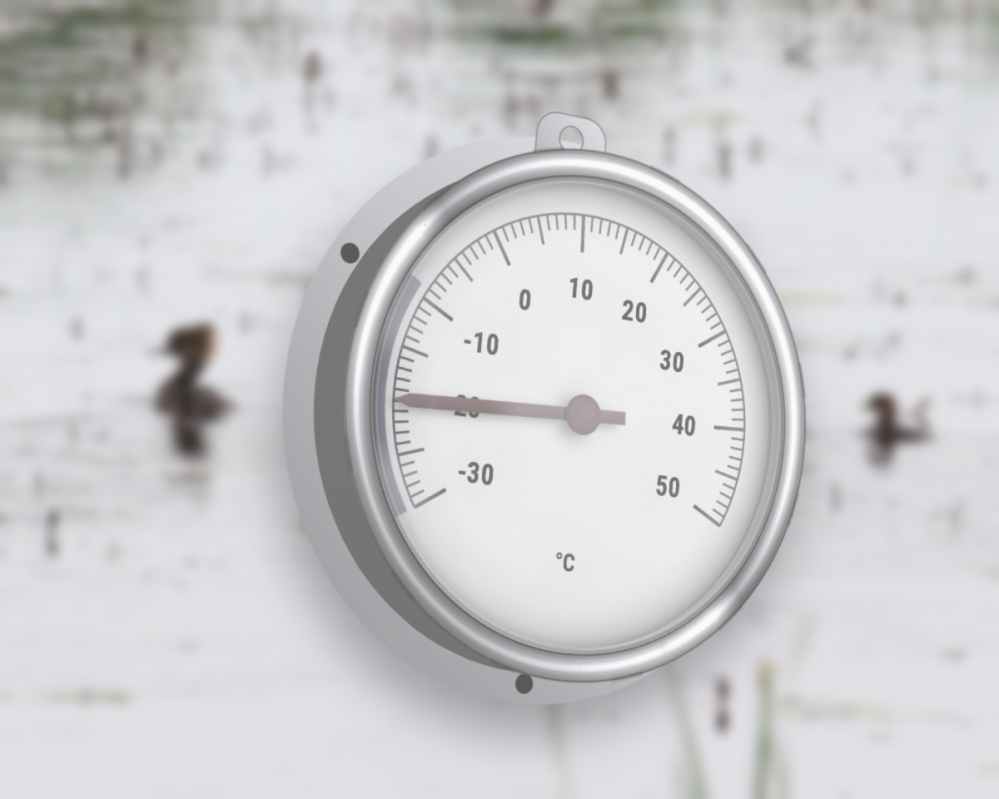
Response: -20
